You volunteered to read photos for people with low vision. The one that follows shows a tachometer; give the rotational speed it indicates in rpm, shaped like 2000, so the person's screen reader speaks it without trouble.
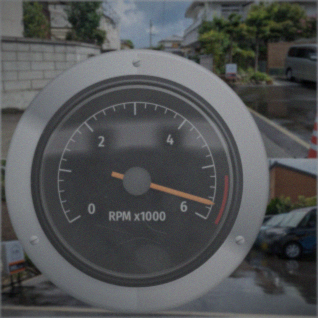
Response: 5700
